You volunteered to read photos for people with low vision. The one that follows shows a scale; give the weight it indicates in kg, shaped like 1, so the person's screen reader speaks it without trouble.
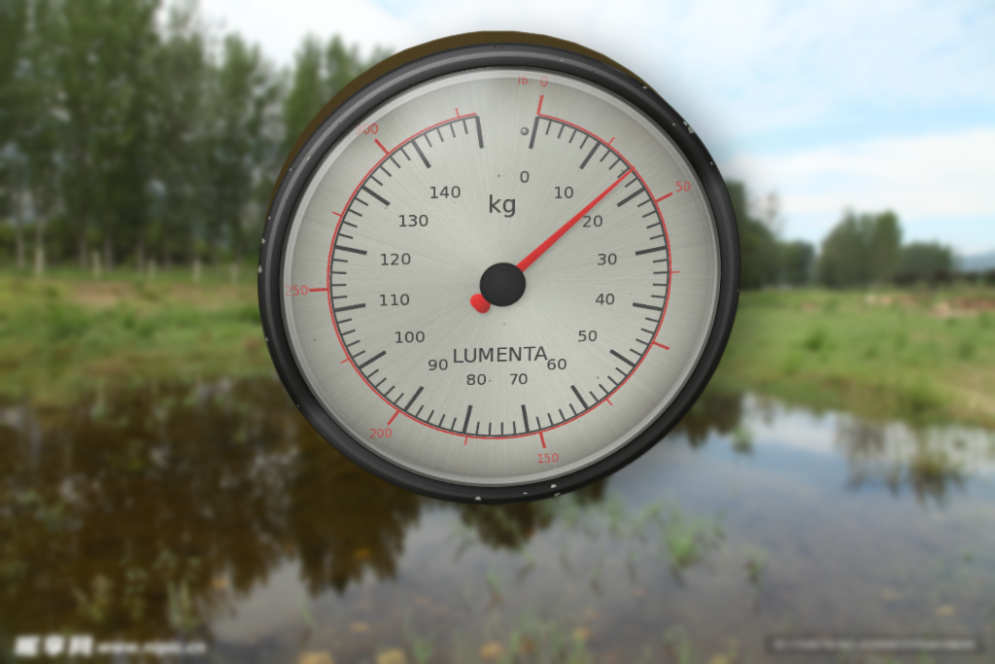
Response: 16
